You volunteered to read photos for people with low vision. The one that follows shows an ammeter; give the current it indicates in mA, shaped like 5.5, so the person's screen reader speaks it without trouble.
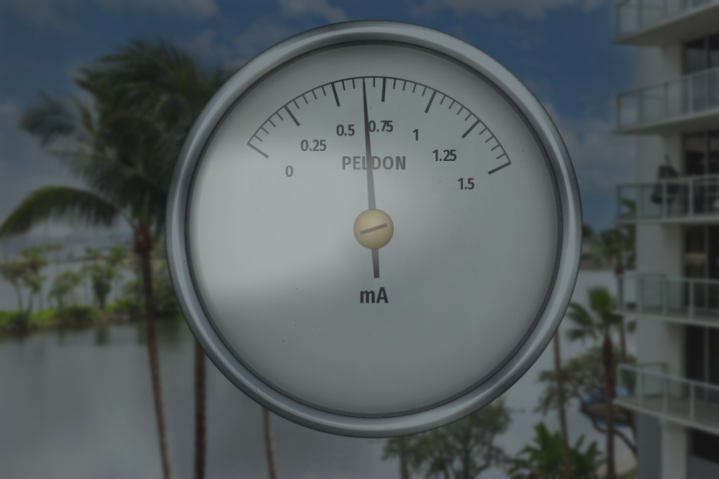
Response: 0.65
